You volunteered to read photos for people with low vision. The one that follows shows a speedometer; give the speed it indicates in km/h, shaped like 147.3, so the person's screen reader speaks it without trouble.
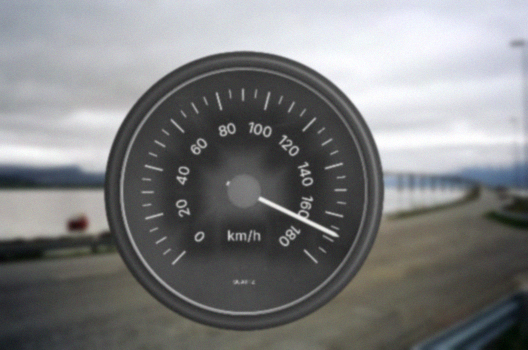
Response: 167.5
